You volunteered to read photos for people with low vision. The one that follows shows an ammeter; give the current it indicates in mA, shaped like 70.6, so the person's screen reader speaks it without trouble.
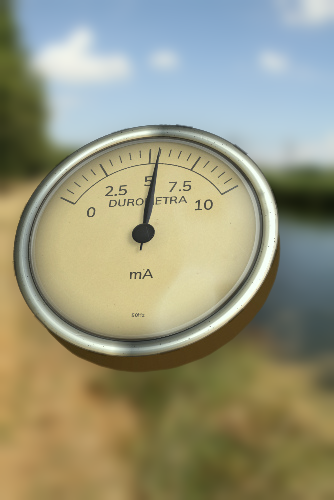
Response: 5.5
